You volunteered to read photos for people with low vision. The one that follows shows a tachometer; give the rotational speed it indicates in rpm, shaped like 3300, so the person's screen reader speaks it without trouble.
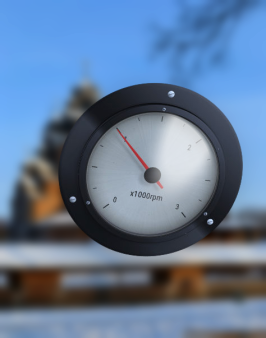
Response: 1000
